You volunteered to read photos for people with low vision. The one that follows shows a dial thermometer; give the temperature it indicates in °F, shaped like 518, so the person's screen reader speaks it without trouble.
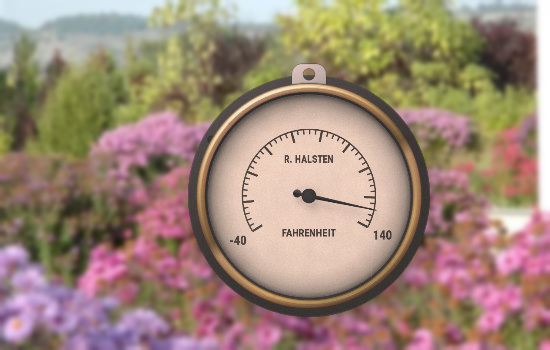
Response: 128
